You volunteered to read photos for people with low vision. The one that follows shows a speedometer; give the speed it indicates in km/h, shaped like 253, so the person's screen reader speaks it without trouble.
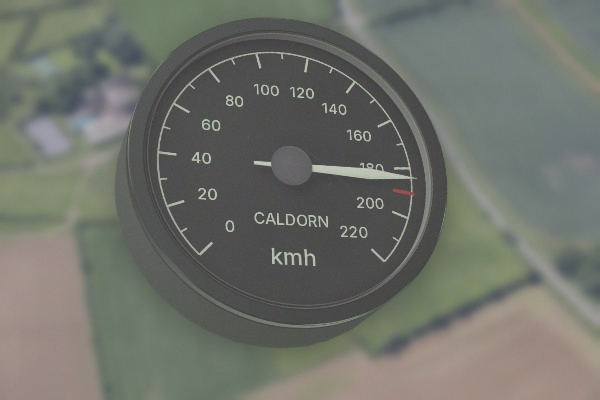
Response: 185
